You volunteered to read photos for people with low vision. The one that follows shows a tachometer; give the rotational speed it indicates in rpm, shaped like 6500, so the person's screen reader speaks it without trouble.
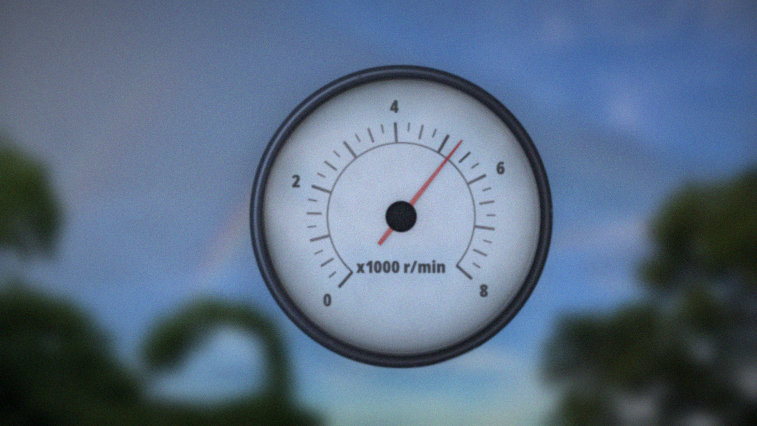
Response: 5250
